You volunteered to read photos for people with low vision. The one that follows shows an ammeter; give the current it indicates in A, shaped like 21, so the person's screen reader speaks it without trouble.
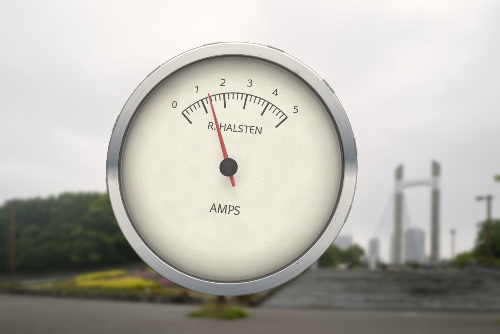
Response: 1.4
